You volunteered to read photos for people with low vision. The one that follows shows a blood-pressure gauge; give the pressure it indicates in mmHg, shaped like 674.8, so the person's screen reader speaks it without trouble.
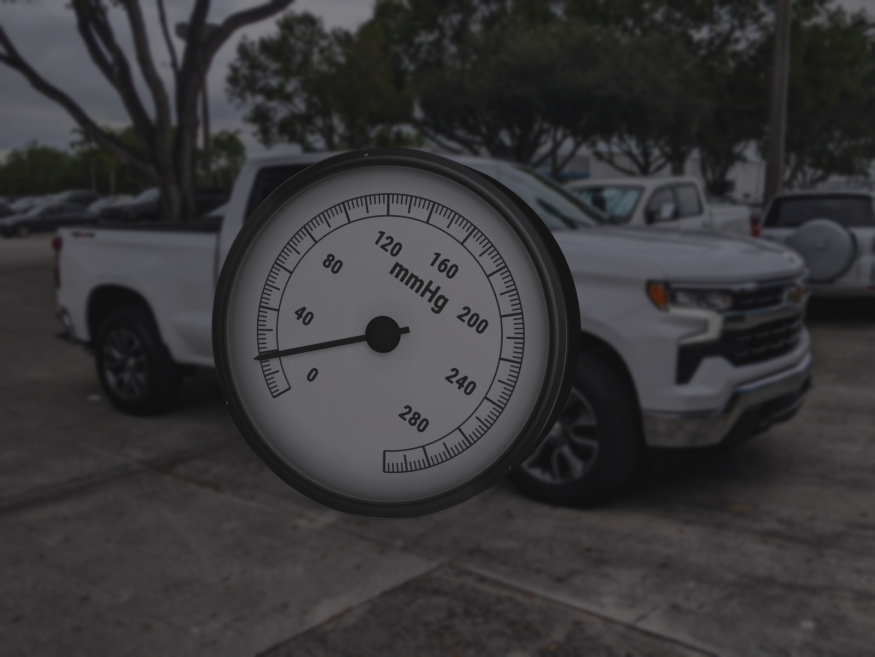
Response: 18
